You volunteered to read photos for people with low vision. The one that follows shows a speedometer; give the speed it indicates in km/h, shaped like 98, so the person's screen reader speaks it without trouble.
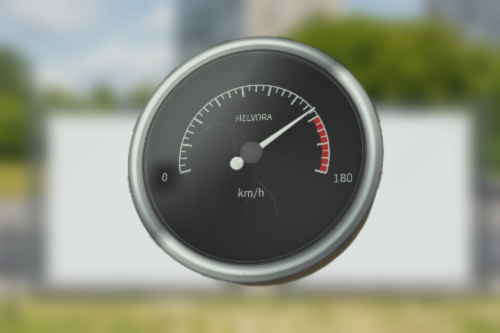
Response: 135
